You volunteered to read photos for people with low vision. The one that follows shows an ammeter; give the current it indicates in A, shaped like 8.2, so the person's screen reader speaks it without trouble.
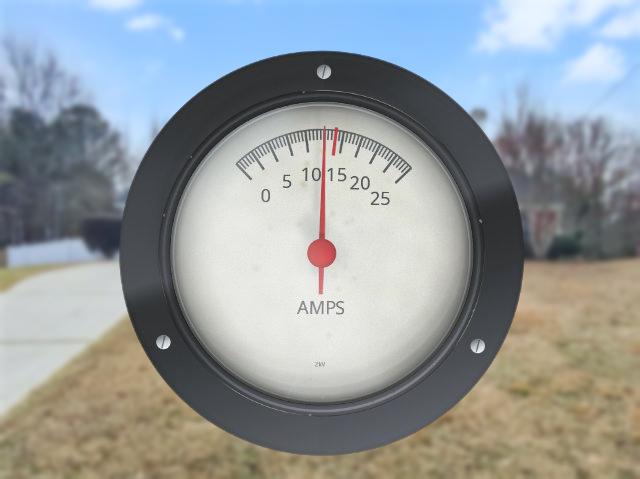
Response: 12.5
